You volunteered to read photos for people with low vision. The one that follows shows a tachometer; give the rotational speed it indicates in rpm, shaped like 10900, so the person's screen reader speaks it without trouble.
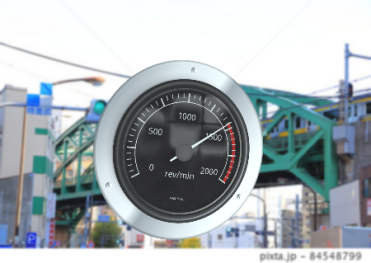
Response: 1450
